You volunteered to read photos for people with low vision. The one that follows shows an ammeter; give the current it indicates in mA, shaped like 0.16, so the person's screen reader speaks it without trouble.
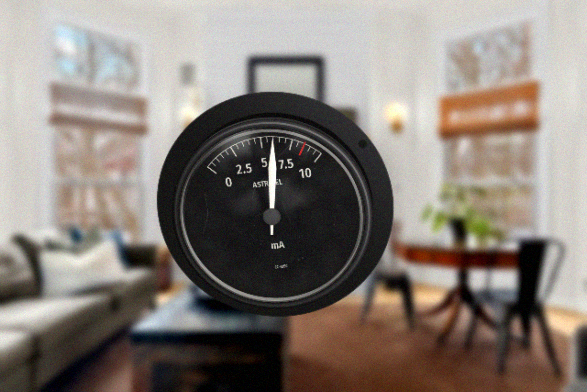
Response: 6
